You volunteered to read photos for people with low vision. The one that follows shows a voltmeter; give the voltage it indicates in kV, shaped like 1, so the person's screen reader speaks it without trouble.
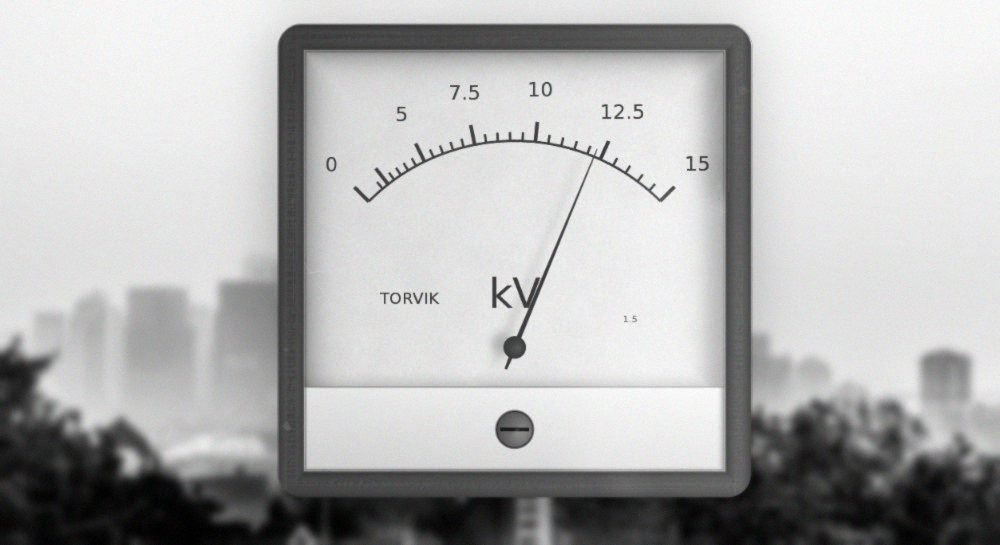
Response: 12.25
